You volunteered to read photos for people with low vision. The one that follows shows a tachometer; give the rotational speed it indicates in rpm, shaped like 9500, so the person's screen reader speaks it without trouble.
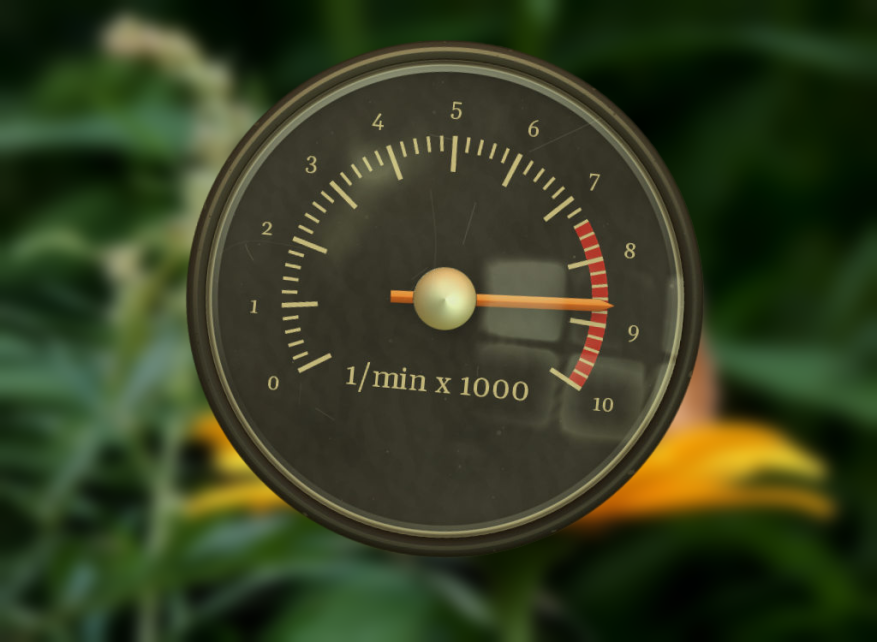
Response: 8700
